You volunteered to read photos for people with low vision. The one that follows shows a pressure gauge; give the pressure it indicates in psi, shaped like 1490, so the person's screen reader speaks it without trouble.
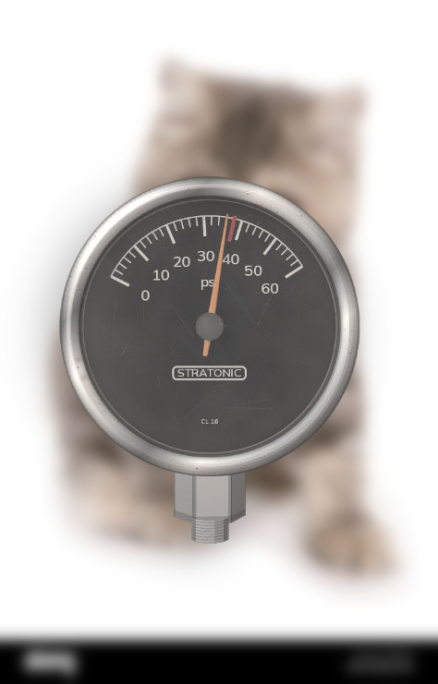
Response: 36
